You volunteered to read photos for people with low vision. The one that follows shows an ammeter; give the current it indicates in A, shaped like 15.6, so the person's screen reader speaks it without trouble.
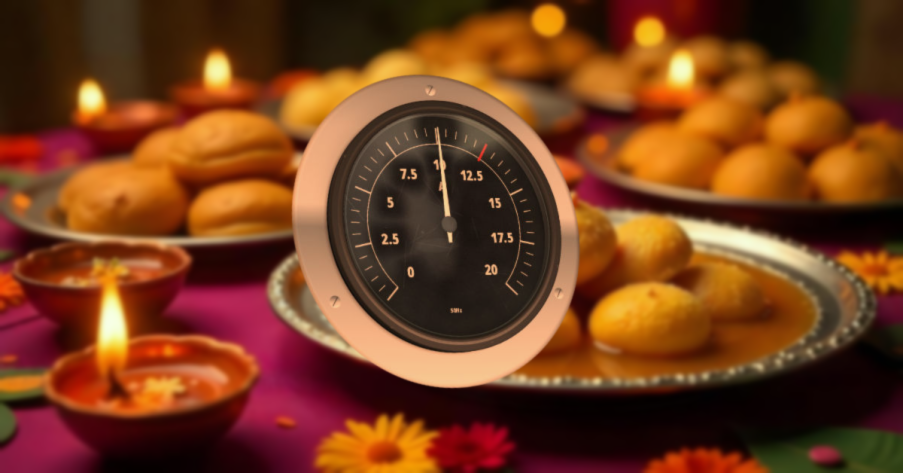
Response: 10
